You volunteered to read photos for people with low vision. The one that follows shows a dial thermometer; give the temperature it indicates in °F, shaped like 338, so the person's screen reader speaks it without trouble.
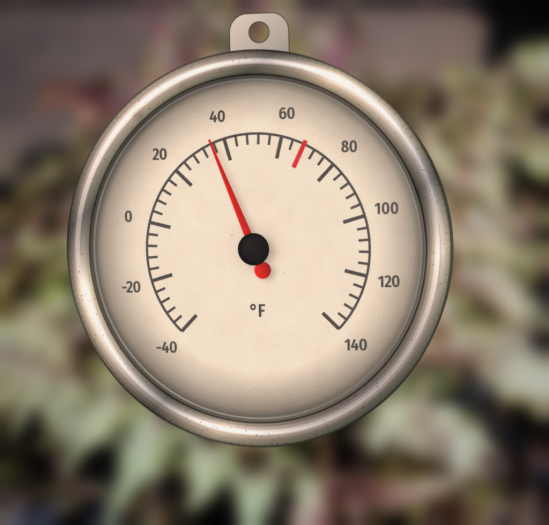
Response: 36
